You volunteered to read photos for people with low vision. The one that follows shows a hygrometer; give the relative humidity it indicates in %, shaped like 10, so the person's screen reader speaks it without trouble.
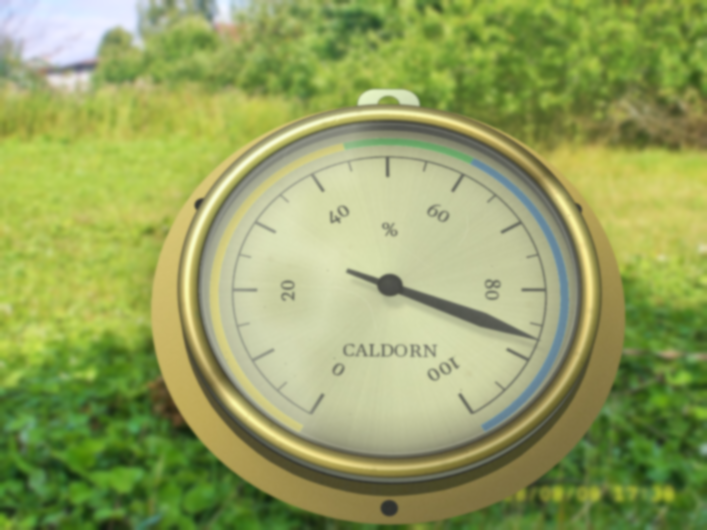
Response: 87.5
